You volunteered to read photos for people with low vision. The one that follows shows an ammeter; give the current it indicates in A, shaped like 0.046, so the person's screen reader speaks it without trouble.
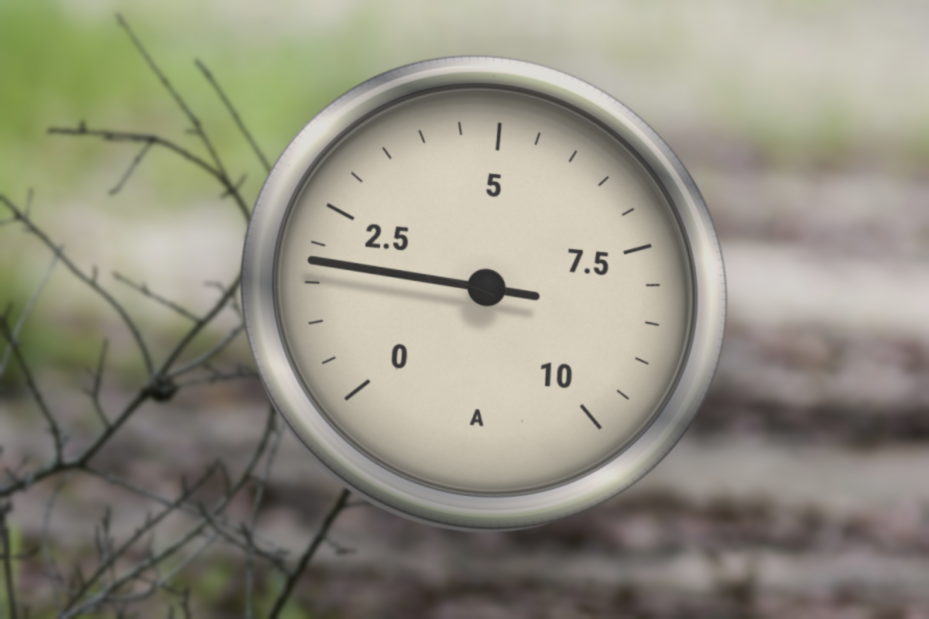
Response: 1.75
